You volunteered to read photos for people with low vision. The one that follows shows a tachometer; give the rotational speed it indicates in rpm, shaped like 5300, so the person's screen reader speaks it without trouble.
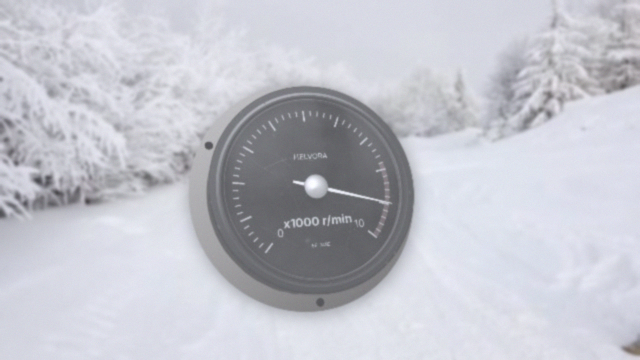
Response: 9000
